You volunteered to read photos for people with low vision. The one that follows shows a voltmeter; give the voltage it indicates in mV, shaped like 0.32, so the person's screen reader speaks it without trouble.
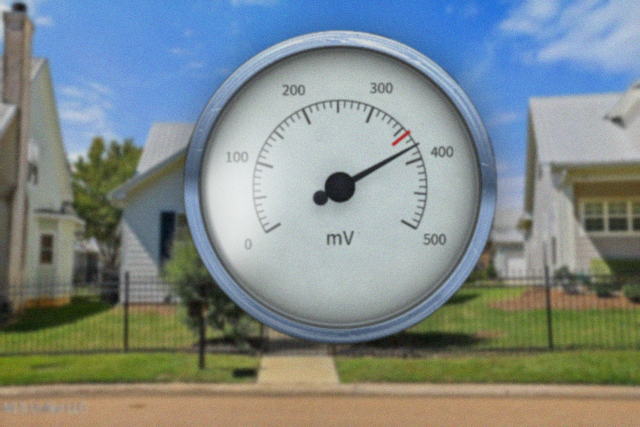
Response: 380
